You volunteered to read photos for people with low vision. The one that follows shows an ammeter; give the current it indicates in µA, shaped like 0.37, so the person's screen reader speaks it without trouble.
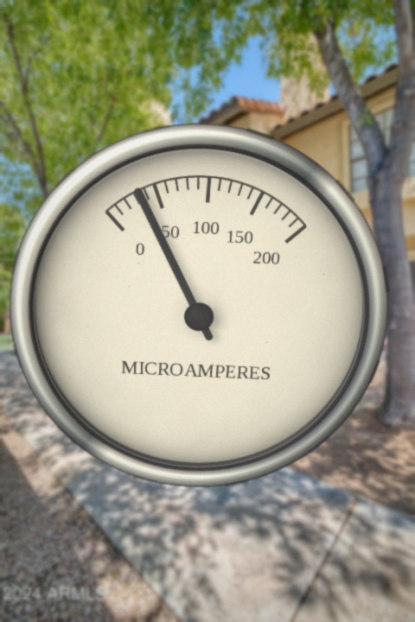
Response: 35
